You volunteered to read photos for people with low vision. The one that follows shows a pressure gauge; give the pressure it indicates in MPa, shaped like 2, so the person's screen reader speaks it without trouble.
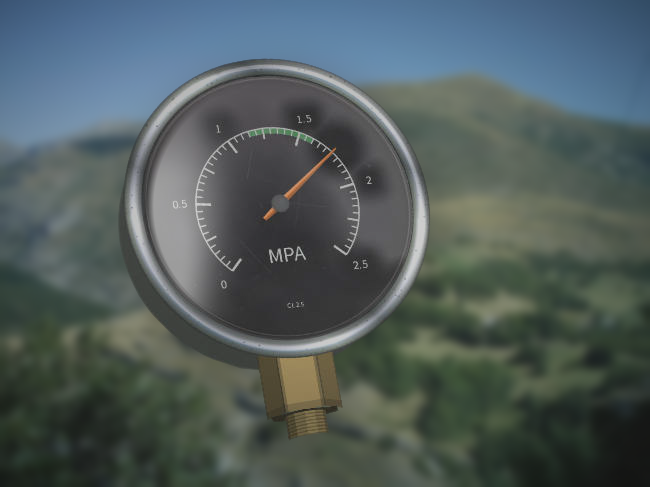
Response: 1.75
